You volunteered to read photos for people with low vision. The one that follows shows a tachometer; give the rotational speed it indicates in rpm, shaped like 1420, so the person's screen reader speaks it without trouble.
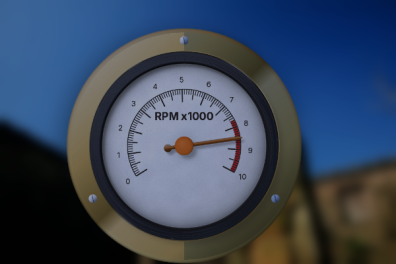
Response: 8500
